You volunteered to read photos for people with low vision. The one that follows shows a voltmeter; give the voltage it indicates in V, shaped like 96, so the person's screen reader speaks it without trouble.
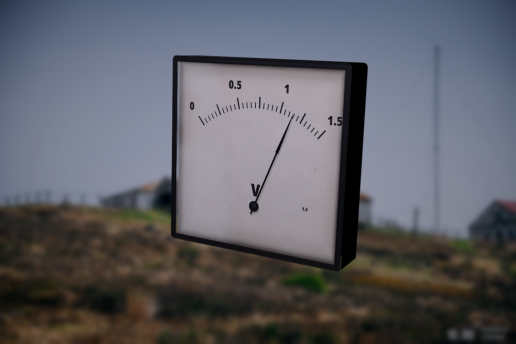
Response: 1.15
